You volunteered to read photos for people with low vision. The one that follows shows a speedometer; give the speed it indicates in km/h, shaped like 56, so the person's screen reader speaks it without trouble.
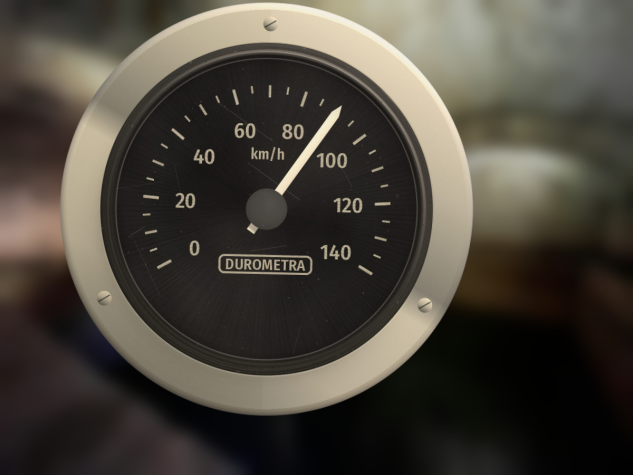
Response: 90
